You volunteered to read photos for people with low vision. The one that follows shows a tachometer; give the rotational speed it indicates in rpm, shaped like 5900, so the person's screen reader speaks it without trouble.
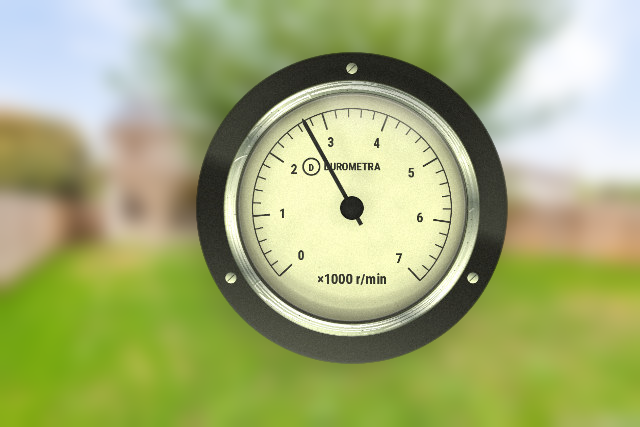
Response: 2700
